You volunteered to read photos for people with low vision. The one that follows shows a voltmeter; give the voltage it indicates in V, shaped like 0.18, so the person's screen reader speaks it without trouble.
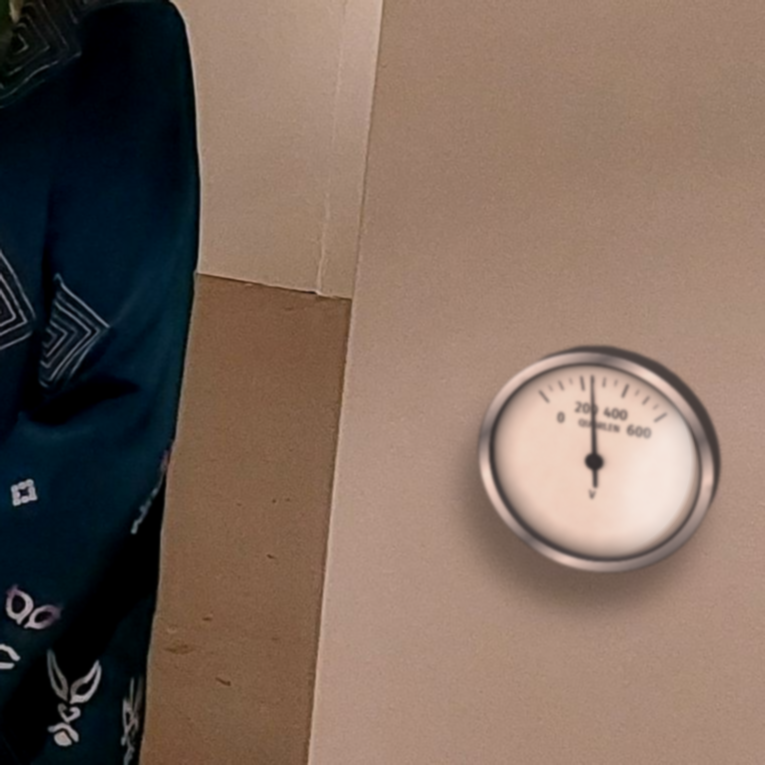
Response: 250
